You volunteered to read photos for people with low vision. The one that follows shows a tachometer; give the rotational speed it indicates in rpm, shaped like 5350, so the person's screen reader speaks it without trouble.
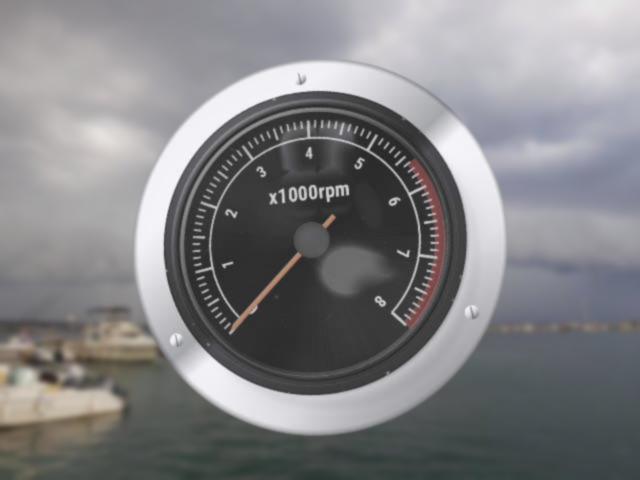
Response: 0
